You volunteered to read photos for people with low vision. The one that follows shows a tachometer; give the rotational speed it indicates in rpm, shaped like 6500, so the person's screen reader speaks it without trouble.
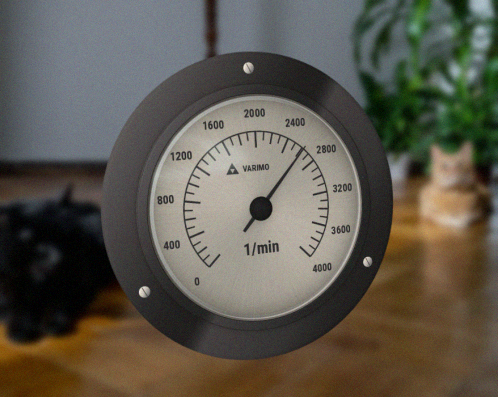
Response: 2600
